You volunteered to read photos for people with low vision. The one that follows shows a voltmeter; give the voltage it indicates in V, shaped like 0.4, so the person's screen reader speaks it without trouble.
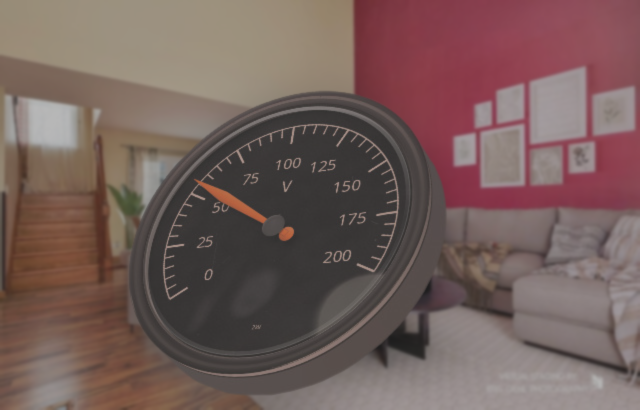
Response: 55
